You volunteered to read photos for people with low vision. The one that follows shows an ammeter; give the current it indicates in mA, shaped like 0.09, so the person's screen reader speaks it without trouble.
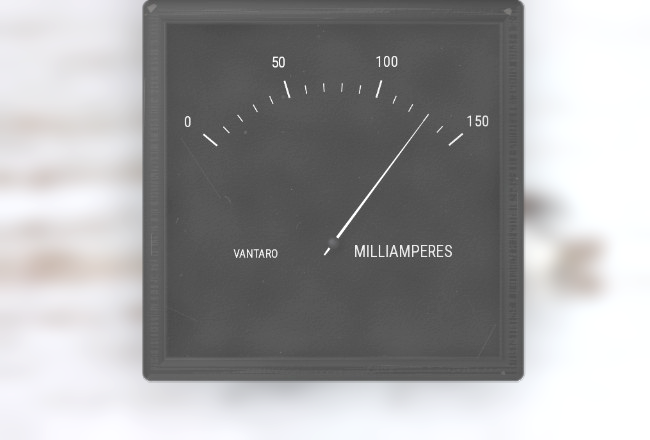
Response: 130
